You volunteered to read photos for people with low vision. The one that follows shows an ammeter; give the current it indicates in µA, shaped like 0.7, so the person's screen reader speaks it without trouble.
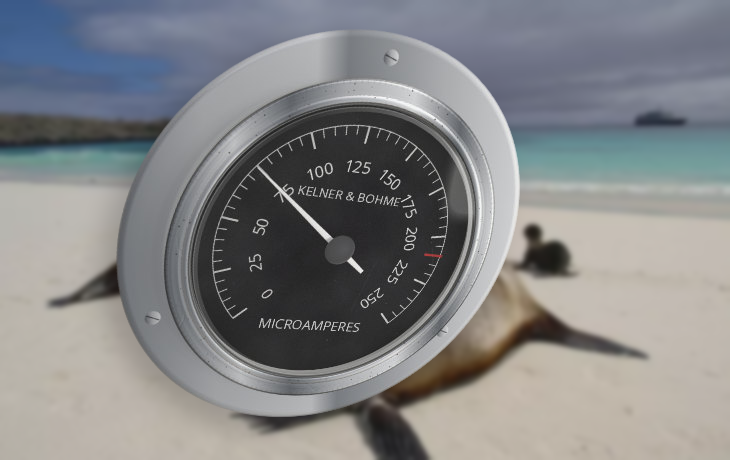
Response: 75
